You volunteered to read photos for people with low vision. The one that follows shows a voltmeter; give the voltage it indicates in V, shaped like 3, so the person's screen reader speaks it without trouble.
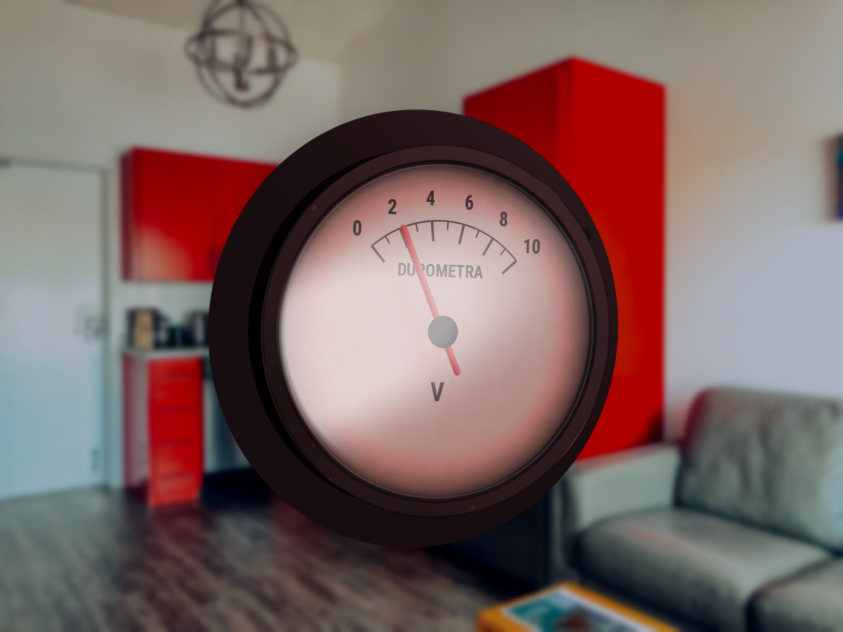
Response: 2
